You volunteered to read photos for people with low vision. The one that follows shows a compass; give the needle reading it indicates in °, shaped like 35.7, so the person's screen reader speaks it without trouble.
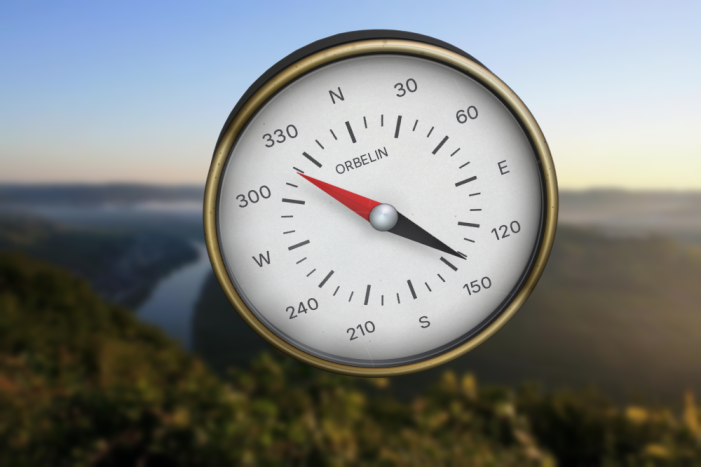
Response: 320
